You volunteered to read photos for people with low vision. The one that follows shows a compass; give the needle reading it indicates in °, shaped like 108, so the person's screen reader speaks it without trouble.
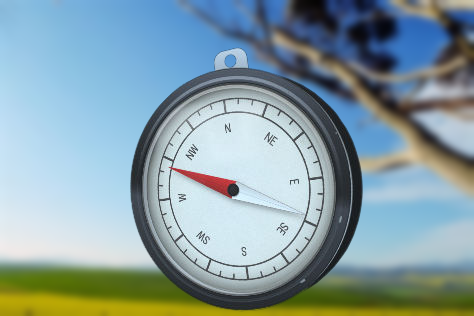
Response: 295
